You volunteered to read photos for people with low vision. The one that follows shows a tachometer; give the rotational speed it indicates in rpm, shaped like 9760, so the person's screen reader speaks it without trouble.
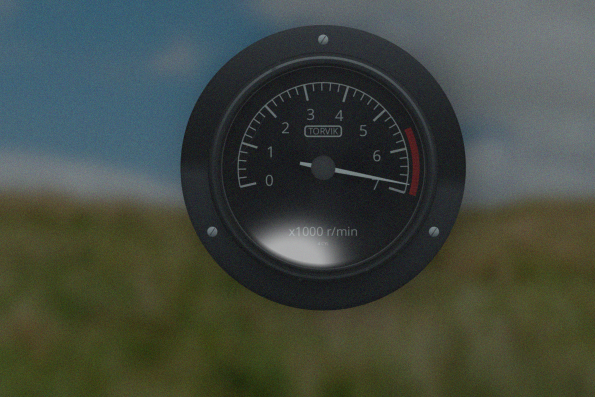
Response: 6800
